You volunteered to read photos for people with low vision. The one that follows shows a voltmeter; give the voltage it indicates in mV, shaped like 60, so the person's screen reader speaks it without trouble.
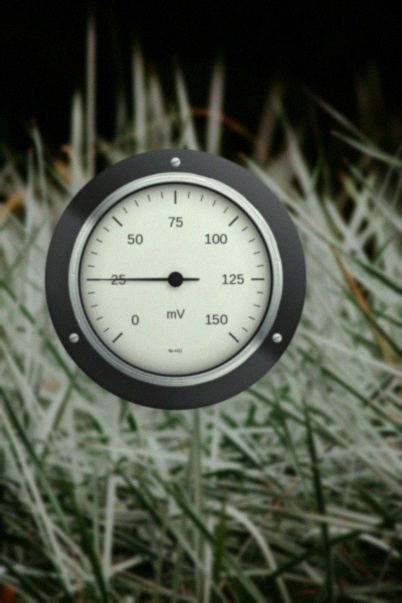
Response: 25
